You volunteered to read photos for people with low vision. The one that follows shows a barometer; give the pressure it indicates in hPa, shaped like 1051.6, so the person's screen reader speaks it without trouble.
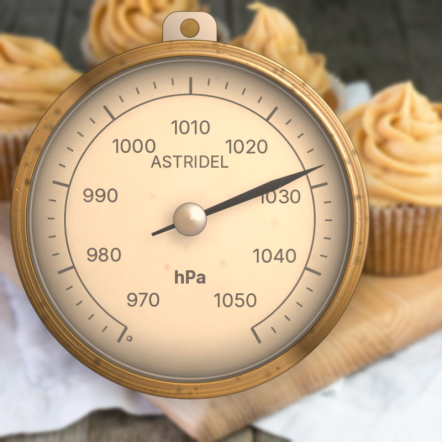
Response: 1028
